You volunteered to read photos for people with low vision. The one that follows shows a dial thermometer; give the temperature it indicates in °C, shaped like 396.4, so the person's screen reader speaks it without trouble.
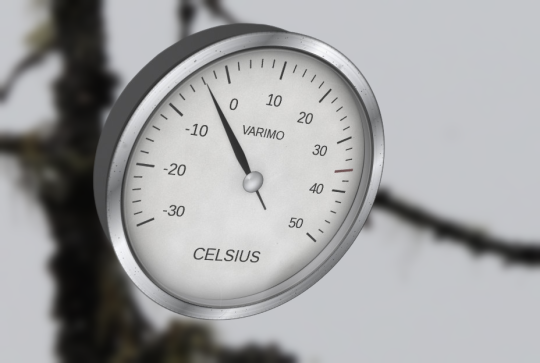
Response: -4
